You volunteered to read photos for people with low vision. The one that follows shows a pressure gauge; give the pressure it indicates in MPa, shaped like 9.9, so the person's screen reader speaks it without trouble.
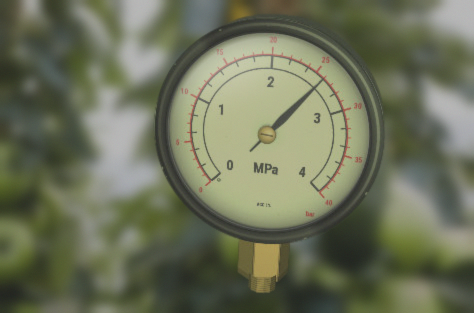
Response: 2.6
